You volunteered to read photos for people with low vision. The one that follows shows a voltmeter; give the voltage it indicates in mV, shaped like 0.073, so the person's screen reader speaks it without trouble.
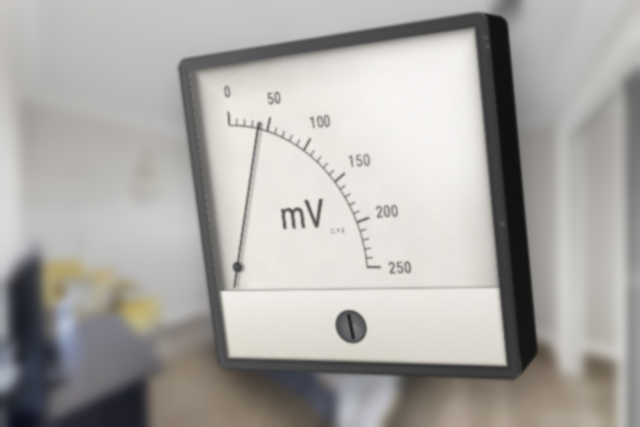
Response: 40
